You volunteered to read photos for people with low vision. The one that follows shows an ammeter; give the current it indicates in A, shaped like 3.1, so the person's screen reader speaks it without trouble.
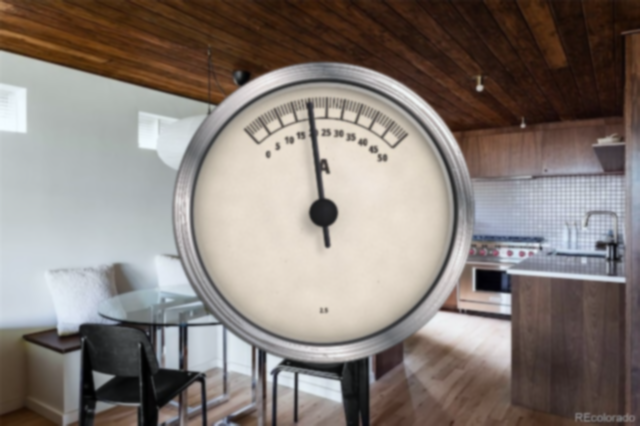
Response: 20
